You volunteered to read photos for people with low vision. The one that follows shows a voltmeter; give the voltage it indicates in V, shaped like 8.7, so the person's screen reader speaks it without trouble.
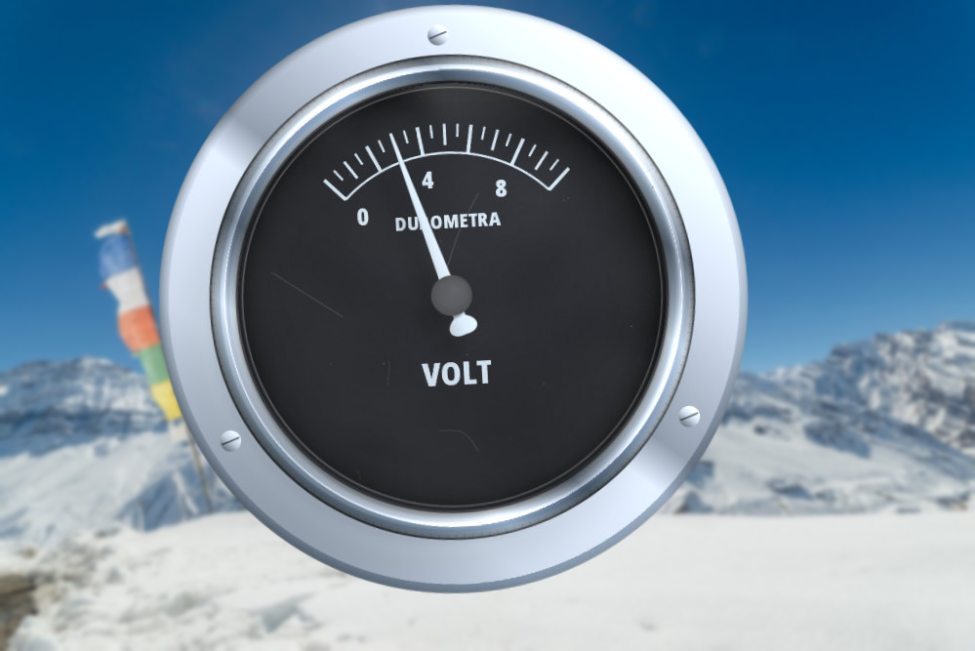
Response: 3
